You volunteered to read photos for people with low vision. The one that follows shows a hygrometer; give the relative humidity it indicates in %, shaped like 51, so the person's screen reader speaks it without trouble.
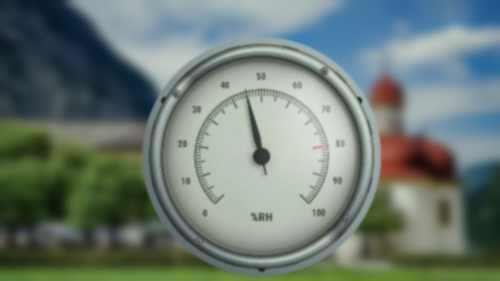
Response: 45
